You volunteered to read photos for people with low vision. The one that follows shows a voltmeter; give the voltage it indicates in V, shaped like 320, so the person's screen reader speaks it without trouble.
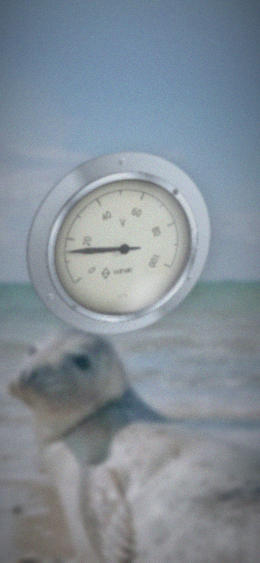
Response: 15
